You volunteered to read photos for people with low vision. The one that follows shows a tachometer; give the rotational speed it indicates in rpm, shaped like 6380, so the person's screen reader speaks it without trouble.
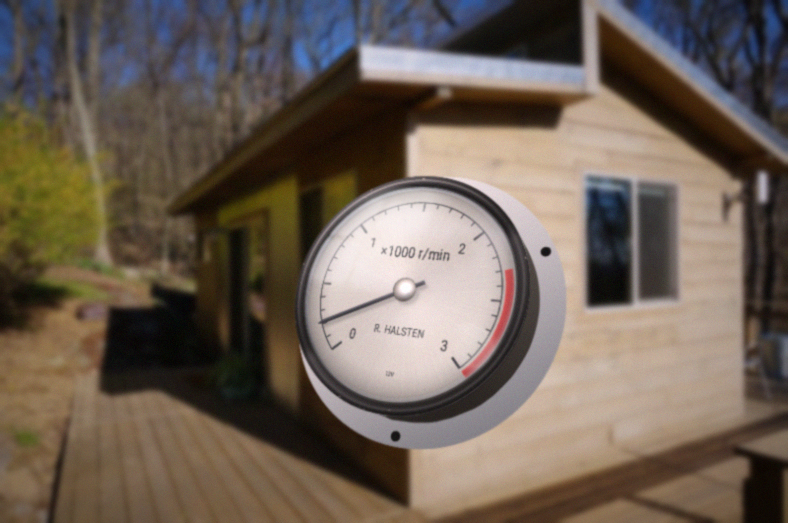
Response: 200
